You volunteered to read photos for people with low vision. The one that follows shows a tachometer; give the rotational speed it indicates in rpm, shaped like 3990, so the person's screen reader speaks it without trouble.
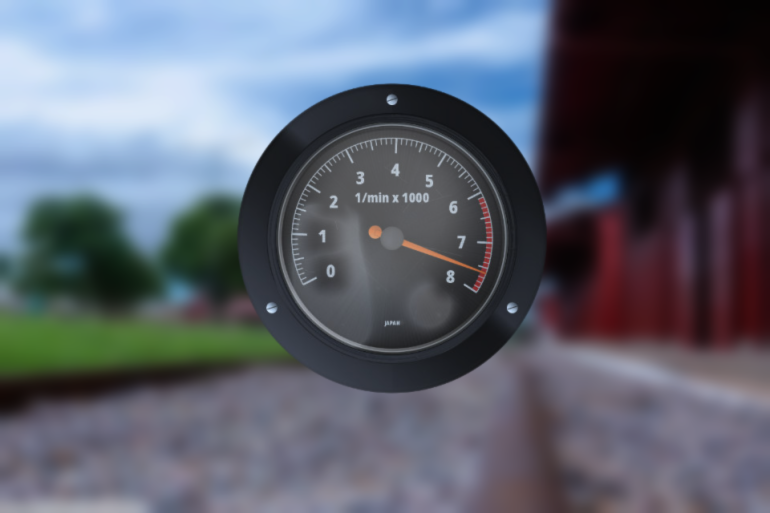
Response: 7600
